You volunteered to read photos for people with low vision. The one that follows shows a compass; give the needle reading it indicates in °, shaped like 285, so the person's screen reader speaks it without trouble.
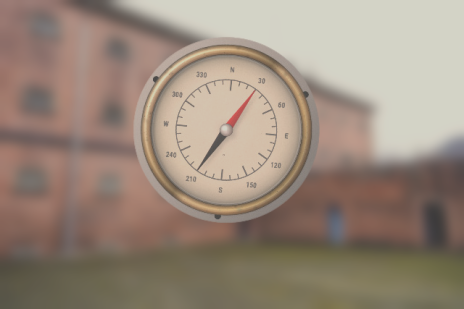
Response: 30
